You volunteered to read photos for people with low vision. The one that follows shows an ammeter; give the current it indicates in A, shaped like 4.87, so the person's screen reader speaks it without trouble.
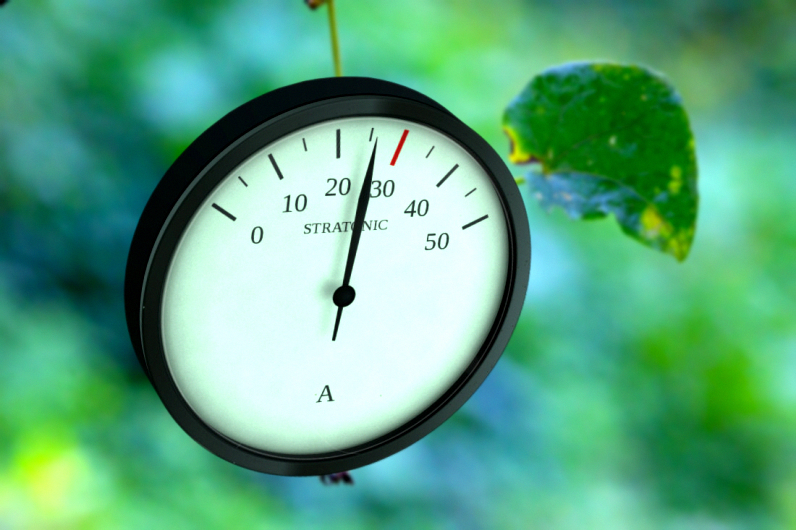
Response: 25
